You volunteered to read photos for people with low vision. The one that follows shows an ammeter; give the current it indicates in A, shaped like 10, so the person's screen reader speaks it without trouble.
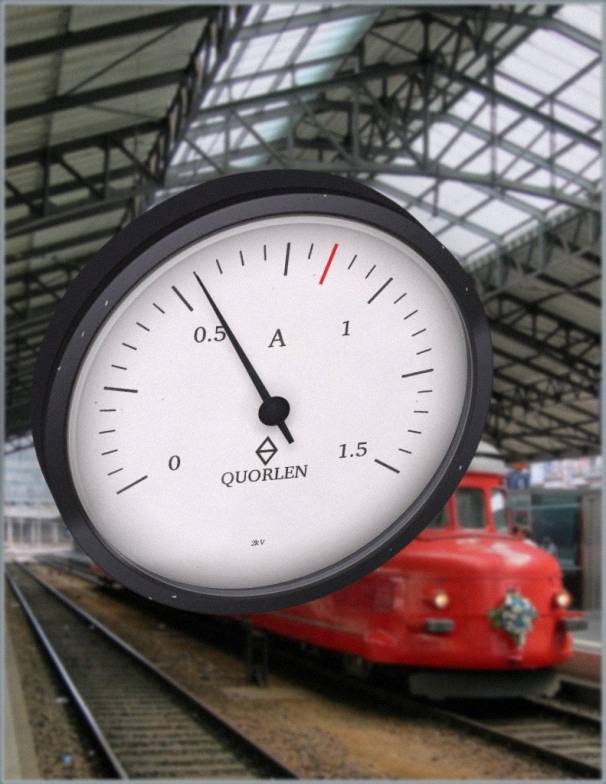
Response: 0.55
